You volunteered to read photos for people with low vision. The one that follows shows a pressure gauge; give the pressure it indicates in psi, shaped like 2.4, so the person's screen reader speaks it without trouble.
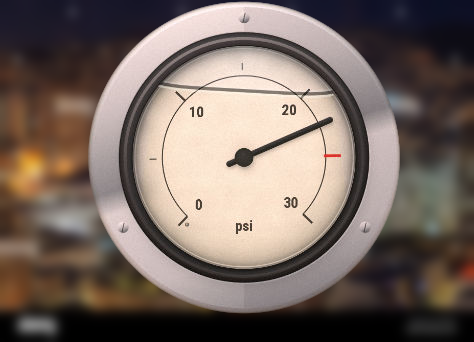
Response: 22.5
